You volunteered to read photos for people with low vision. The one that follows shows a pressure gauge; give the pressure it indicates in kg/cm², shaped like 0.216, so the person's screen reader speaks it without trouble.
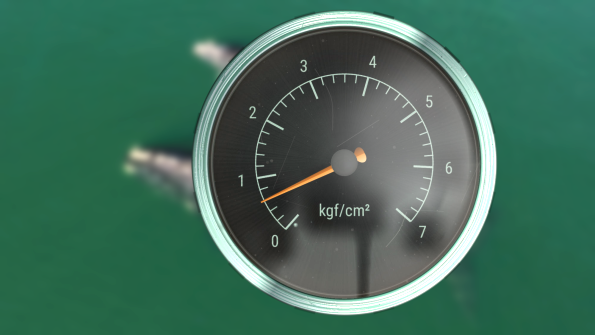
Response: 0.6
